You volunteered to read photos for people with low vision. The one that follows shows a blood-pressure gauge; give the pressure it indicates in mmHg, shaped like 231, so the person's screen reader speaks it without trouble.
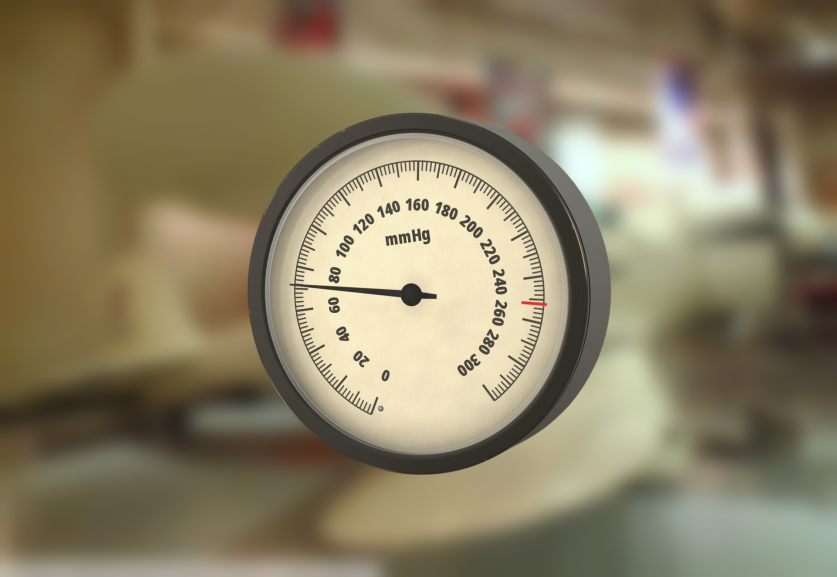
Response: 72
